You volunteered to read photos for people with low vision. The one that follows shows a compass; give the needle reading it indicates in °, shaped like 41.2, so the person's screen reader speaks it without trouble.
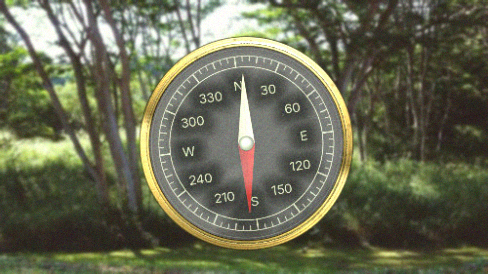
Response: 185
